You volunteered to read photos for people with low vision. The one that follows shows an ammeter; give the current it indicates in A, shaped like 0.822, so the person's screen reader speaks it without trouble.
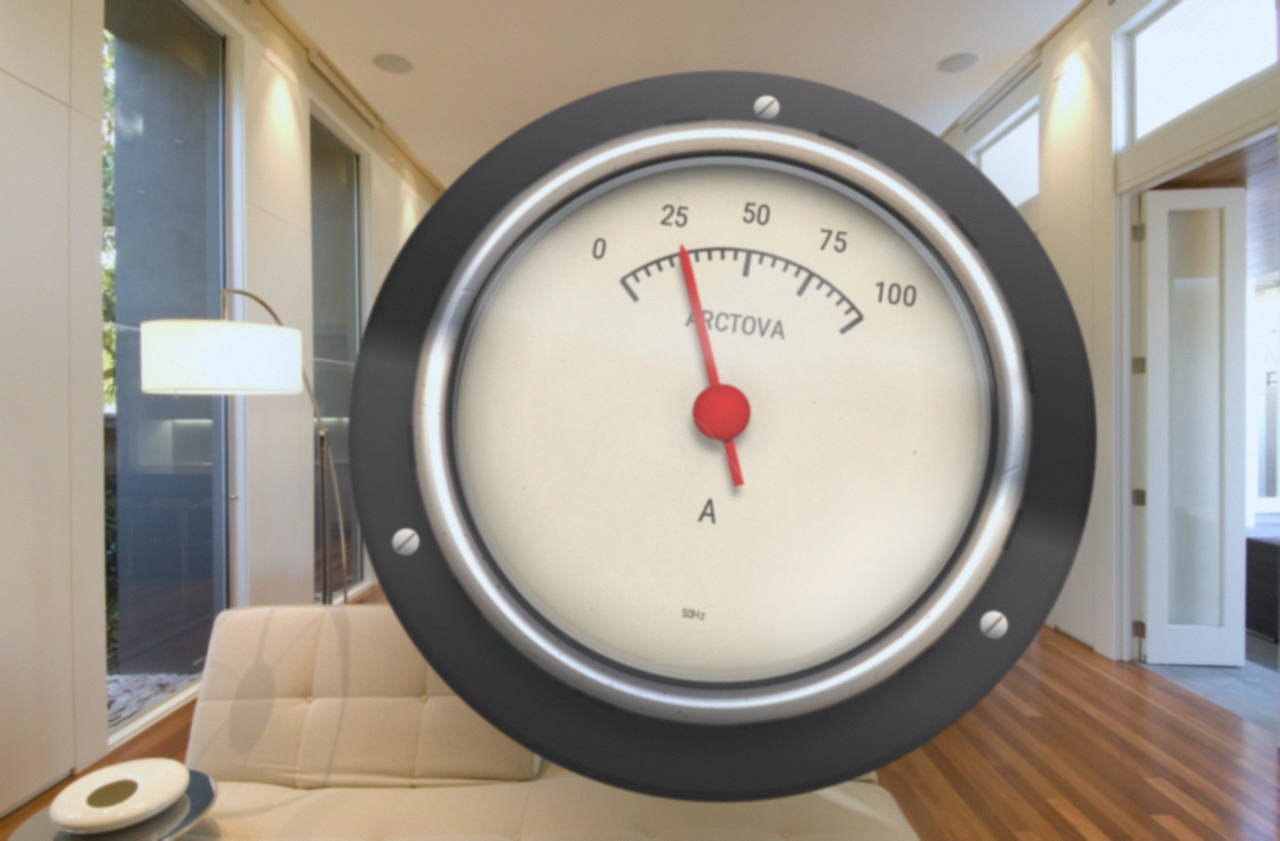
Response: 25
